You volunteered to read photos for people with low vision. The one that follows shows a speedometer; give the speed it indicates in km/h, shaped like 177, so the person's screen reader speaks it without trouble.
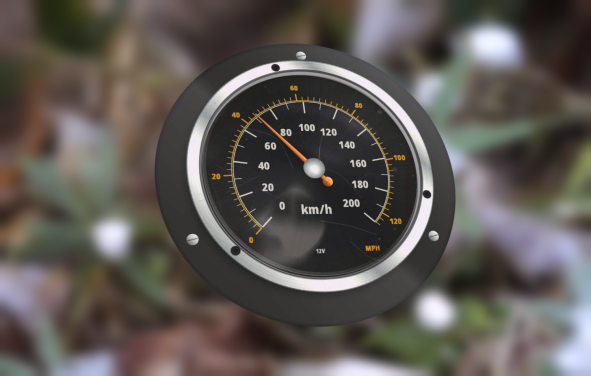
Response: 70
